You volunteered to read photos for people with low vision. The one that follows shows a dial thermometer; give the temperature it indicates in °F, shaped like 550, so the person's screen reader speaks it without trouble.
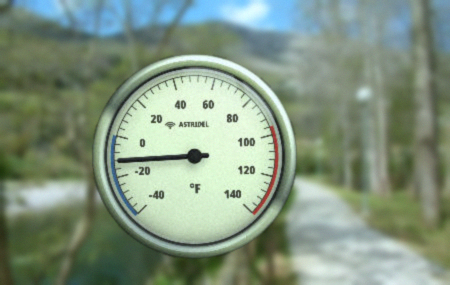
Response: -12
